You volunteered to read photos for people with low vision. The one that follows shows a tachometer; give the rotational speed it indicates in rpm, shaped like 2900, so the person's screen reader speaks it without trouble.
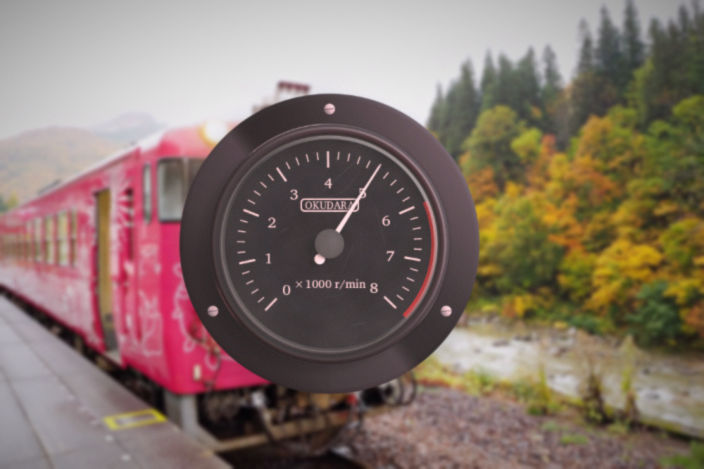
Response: 5000
